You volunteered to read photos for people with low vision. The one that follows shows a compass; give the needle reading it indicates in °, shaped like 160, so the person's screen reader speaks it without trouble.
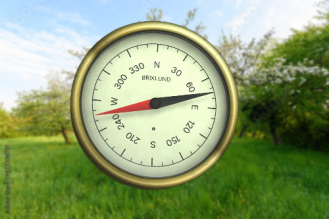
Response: 255
